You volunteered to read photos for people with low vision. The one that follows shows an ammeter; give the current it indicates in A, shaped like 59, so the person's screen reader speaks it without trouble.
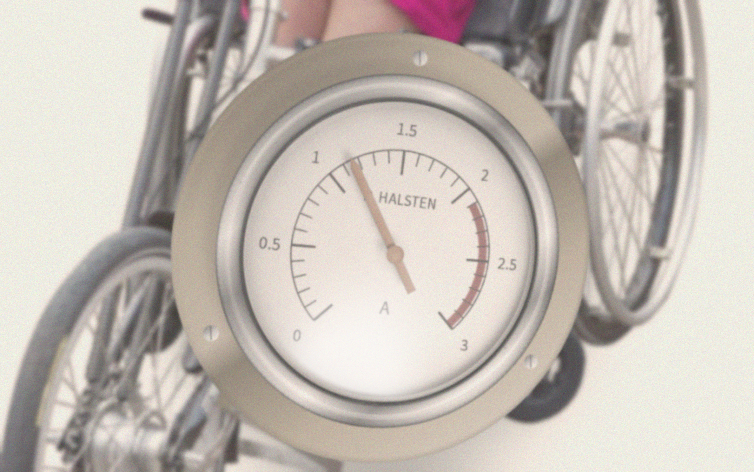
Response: 1.15
